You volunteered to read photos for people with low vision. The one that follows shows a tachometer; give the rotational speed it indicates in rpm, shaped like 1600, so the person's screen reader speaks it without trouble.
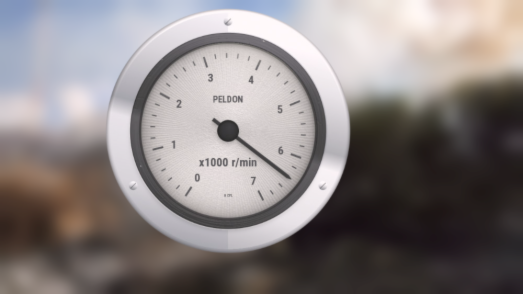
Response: 6400
